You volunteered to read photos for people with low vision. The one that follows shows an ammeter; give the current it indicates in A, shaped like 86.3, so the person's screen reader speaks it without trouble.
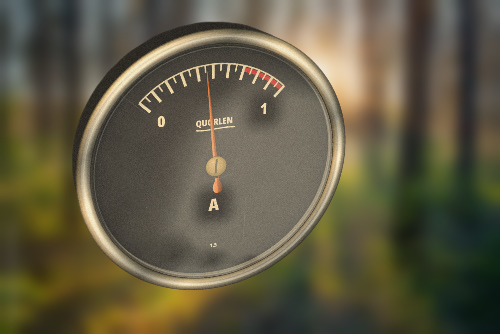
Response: 0.45
